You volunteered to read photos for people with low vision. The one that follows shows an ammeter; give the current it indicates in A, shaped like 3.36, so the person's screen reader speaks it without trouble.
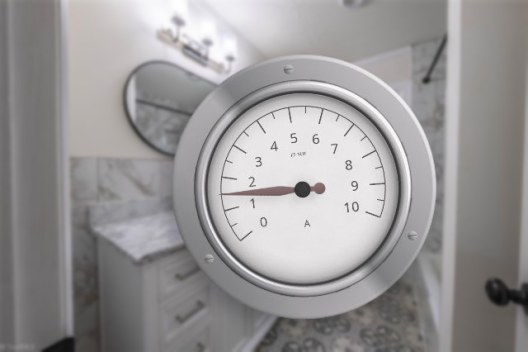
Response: 1.5
